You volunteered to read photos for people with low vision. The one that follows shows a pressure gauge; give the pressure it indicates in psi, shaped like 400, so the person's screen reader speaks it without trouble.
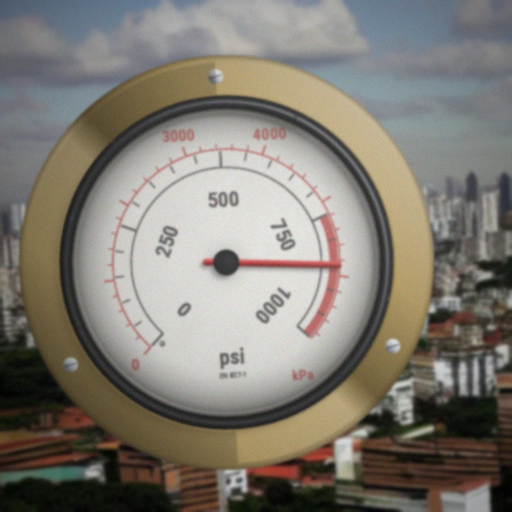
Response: 850
